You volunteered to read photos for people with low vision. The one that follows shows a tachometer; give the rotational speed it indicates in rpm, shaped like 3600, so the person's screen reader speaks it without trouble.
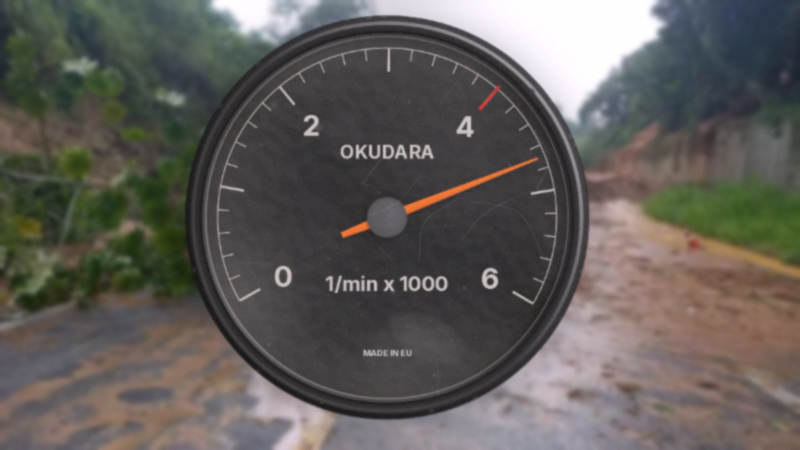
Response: 4700
